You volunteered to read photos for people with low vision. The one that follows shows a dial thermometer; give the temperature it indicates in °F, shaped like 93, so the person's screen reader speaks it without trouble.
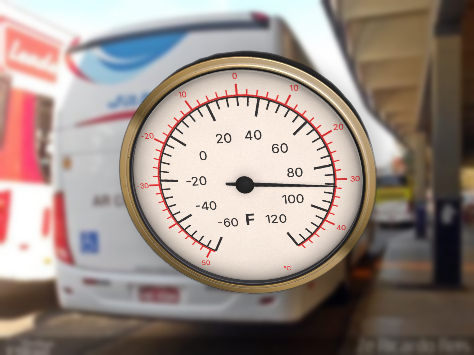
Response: 88
